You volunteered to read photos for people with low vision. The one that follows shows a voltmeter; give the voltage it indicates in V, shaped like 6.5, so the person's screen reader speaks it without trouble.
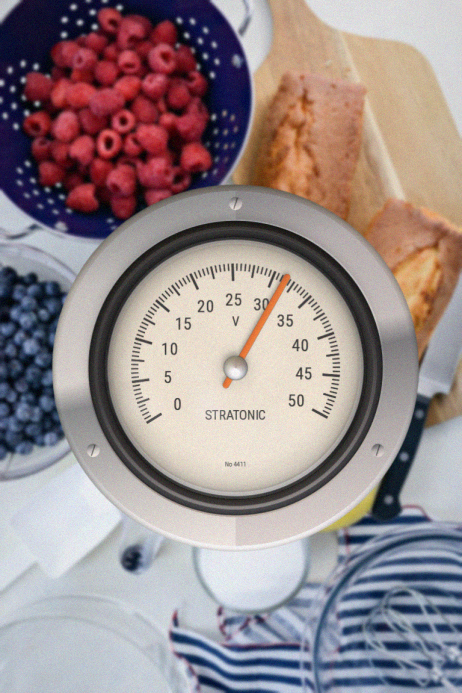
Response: 31.5
